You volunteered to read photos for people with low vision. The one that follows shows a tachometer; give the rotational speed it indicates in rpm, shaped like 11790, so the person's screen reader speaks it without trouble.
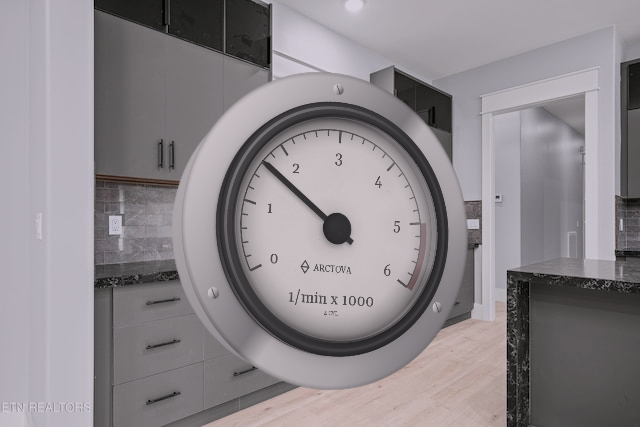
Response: 1600
